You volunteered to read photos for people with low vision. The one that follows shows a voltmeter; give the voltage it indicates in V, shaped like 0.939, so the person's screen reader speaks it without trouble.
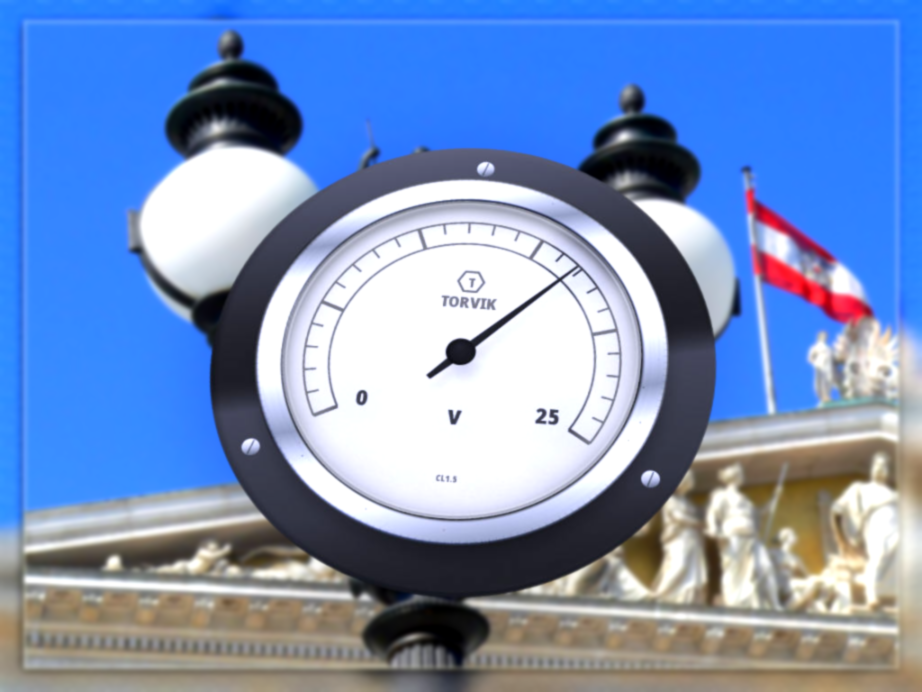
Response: 17
